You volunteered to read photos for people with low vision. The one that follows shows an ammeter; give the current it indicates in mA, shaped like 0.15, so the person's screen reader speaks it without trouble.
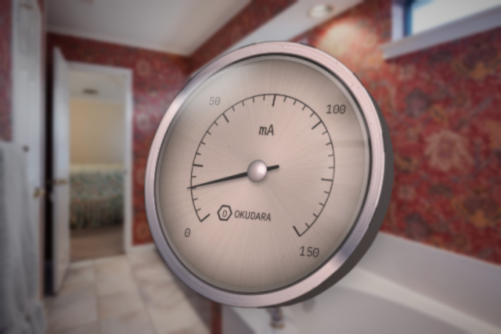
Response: 15
